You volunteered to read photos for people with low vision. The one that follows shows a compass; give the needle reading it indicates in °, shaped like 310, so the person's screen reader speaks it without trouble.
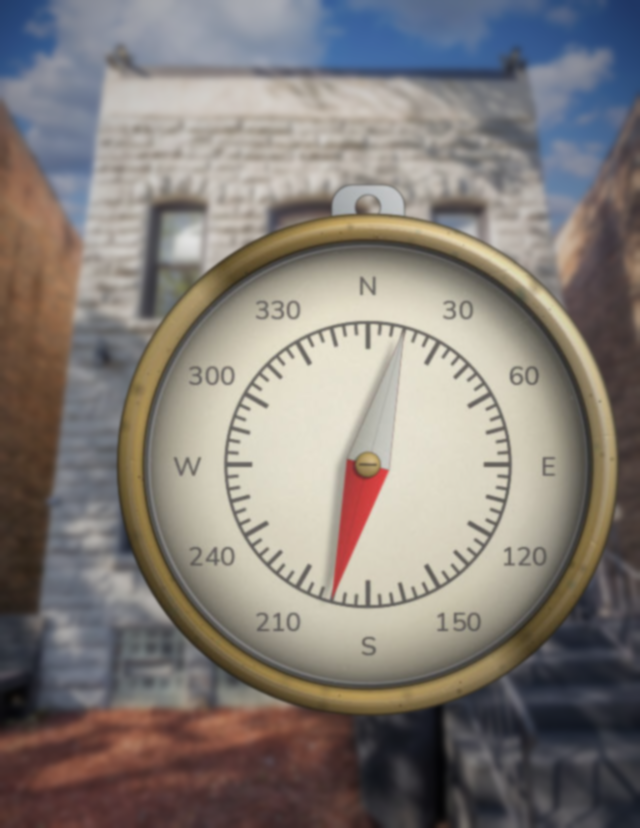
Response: 195
